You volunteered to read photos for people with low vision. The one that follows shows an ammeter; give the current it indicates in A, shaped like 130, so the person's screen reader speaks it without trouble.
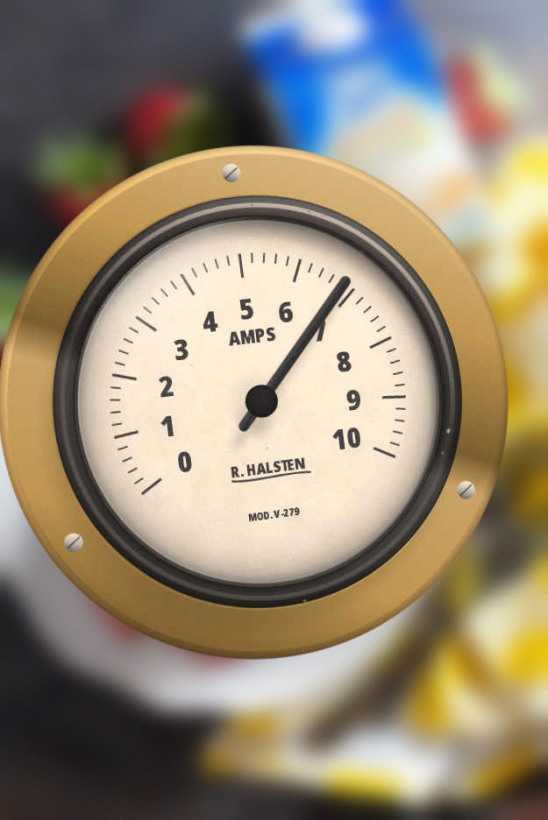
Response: 6.8
